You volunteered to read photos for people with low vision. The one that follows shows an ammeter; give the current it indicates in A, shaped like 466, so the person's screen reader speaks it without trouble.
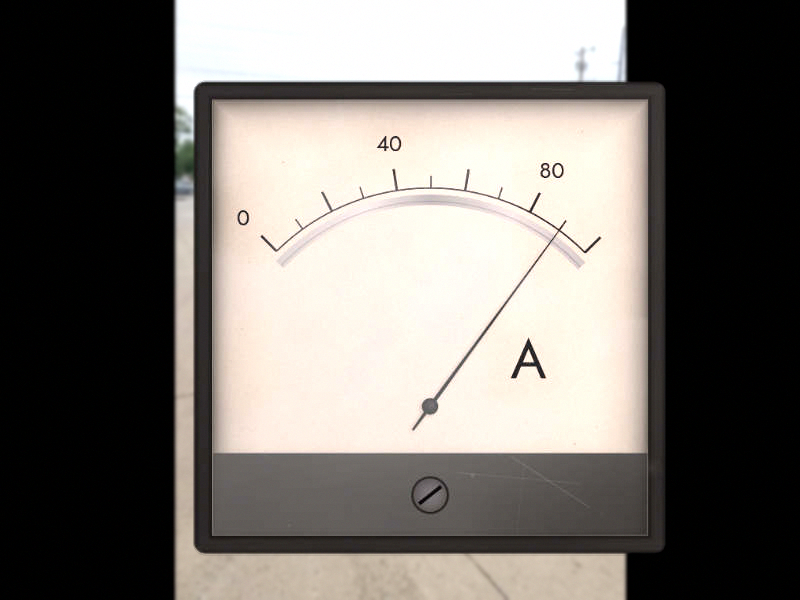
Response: 90
